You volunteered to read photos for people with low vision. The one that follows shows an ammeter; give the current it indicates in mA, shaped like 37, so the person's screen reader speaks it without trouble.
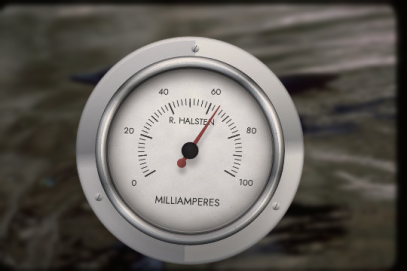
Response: 64
